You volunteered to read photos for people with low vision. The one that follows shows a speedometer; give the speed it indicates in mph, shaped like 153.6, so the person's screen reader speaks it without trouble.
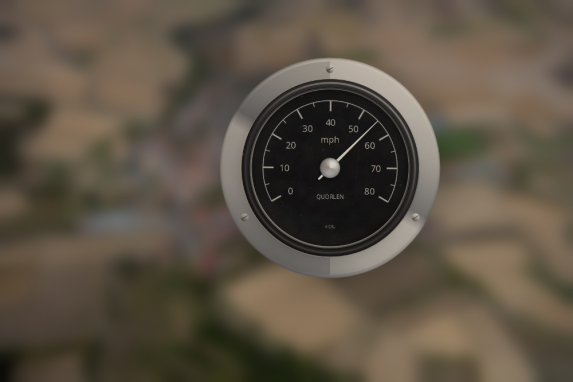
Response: 55
